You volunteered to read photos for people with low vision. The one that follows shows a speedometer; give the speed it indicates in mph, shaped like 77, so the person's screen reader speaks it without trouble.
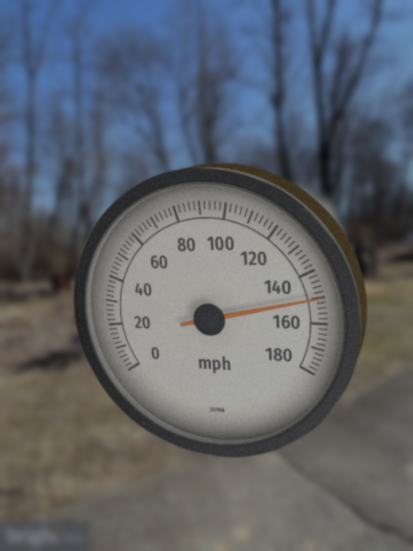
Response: 150
